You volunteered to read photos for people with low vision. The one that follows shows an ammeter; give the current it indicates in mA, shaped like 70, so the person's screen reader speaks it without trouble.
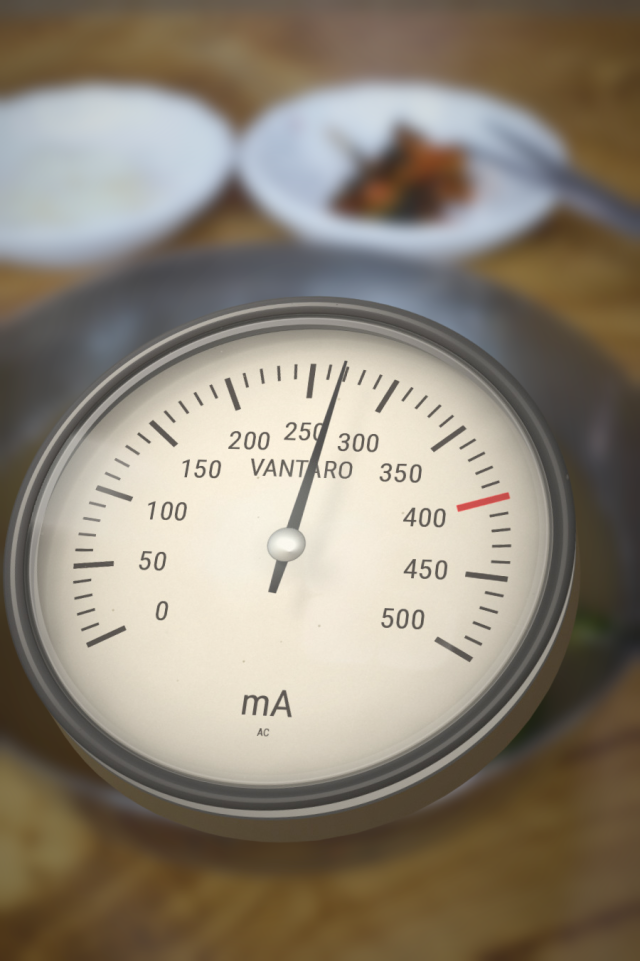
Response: 270
